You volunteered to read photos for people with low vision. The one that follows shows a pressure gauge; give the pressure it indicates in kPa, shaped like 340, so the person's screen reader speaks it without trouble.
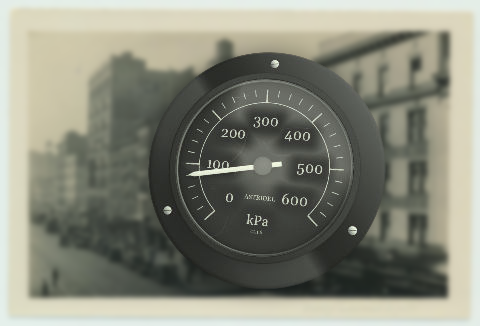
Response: 80
